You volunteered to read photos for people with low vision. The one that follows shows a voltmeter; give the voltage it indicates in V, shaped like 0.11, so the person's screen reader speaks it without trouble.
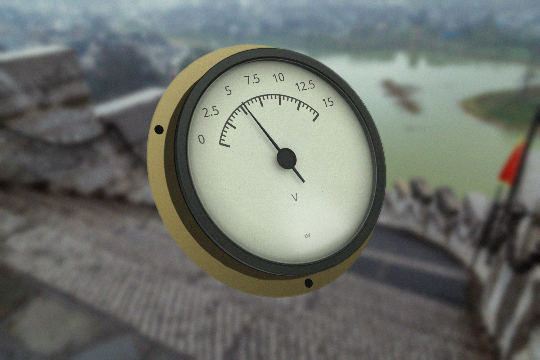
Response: 5
